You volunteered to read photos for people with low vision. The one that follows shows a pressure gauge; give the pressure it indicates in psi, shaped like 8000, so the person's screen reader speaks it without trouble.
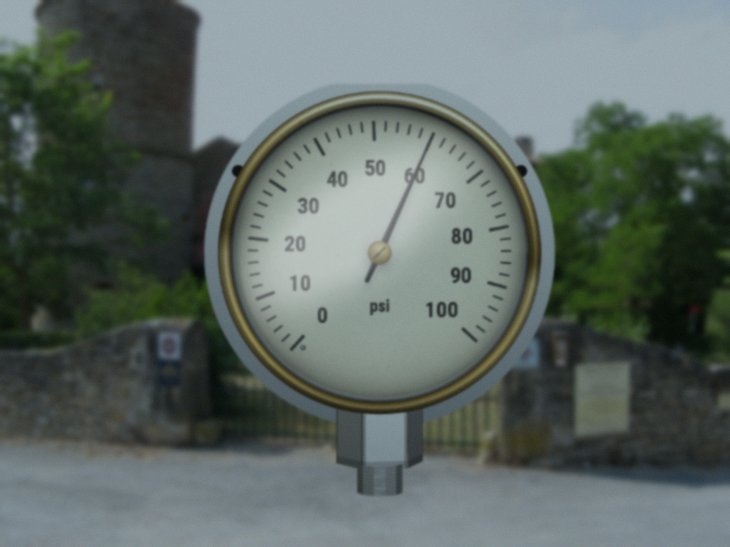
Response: 60
